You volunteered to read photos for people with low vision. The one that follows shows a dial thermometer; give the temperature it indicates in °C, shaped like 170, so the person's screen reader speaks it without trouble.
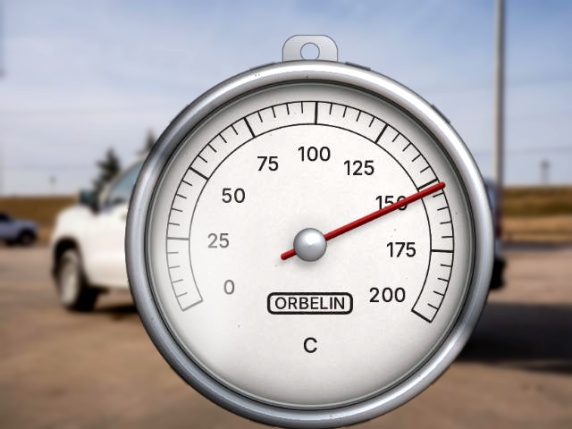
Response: 152.5
